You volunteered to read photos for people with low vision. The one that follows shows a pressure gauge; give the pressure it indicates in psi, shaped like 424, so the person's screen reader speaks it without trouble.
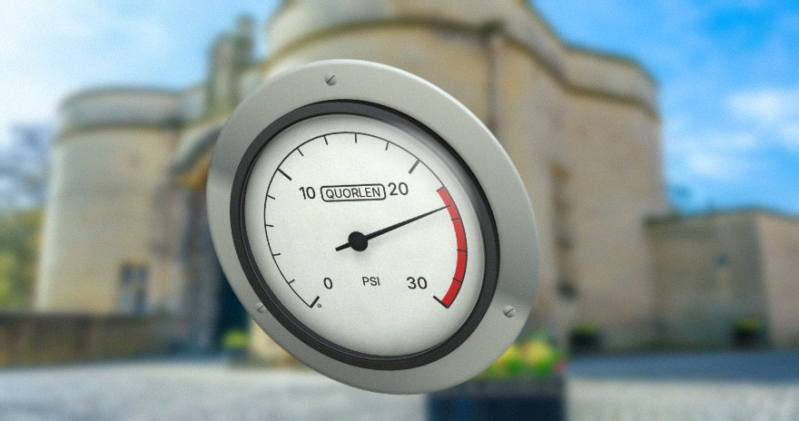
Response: 23
